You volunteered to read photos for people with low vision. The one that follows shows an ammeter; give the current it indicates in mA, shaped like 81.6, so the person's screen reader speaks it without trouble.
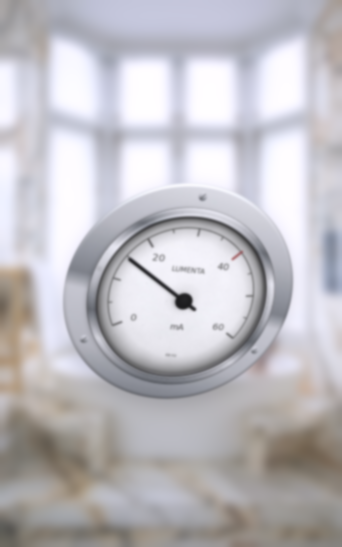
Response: 15
